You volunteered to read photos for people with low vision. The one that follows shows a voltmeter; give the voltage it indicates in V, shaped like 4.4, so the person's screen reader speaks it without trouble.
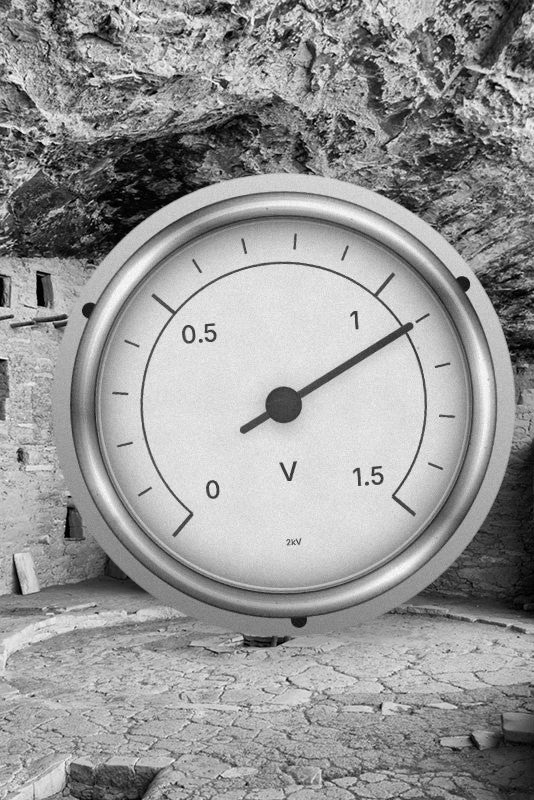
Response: 1.1
